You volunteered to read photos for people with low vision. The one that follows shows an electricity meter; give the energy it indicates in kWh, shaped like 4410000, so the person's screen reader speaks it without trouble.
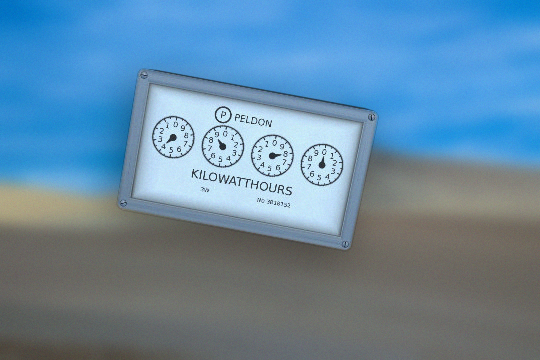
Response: 3880
